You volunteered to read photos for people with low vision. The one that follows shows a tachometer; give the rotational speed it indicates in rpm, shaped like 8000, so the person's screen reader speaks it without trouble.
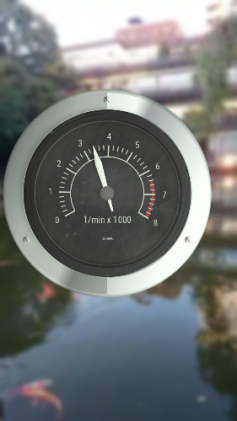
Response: 3400
